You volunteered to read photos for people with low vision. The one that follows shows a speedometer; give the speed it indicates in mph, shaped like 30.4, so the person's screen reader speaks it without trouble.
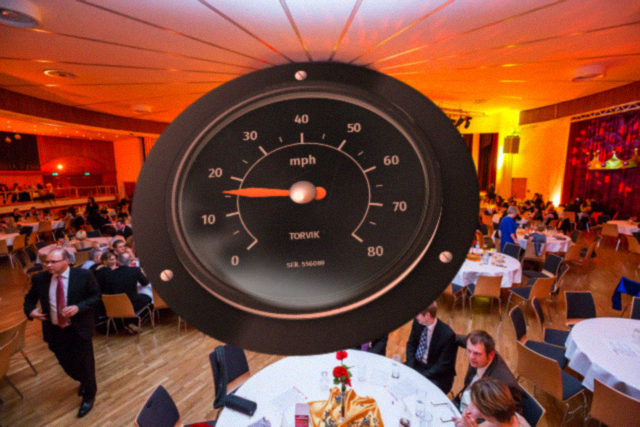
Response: 15
